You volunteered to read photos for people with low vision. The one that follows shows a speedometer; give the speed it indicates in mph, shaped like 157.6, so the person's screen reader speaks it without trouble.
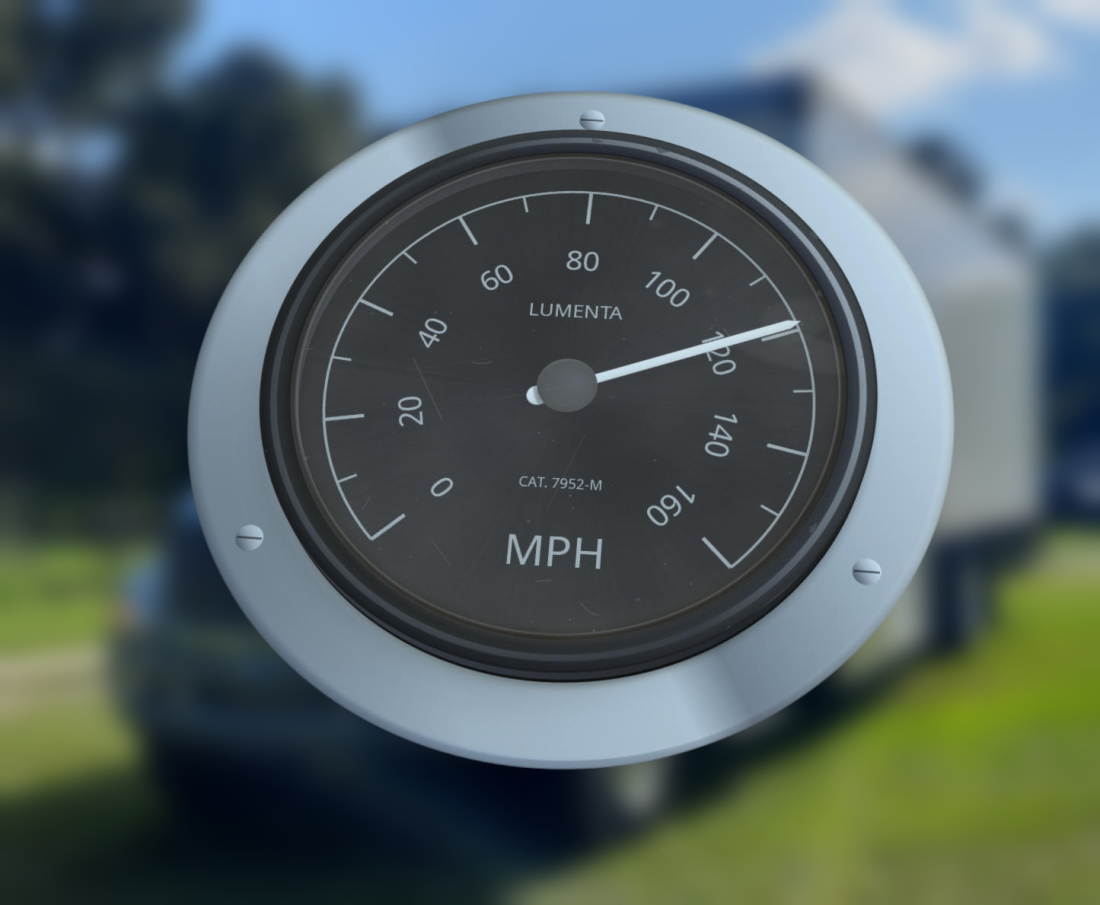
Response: 120
